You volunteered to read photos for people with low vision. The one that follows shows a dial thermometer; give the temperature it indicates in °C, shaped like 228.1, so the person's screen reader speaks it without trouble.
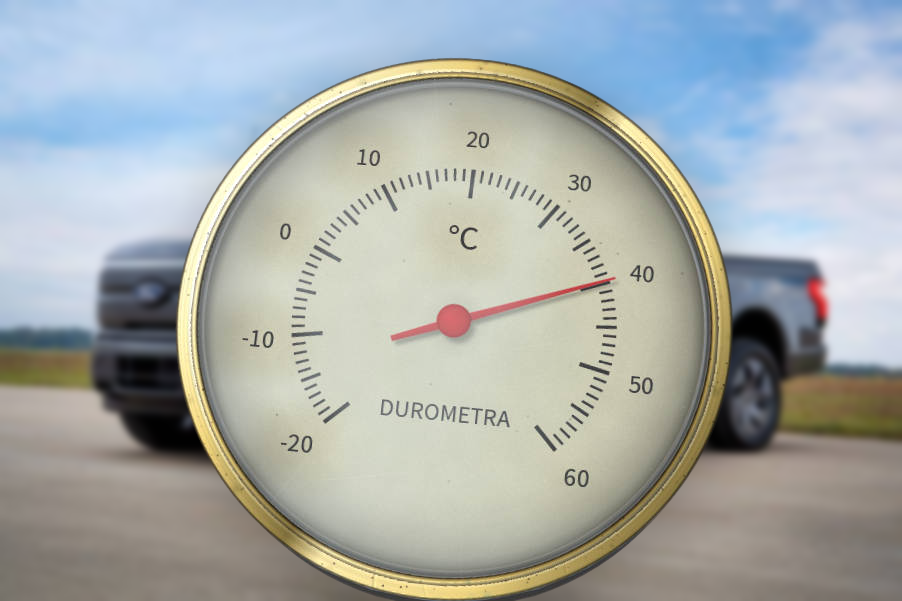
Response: 40
